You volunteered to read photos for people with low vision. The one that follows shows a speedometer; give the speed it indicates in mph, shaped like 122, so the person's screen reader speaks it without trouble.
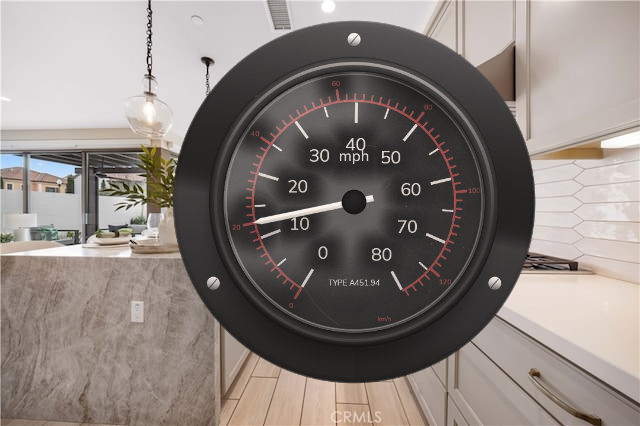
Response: 12.5
